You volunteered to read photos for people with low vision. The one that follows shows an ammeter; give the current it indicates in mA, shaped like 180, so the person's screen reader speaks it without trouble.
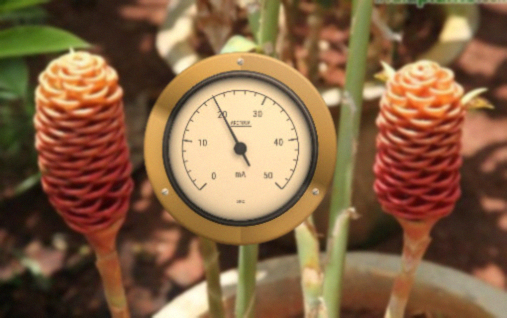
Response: 20
